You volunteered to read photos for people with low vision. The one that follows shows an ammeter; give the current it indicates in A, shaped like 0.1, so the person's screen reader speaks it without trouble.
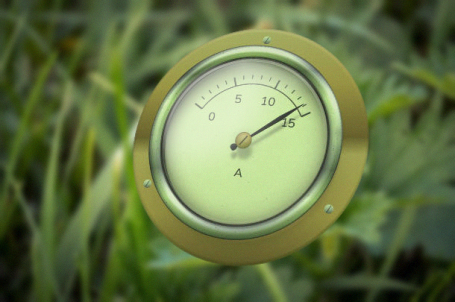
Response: 14
